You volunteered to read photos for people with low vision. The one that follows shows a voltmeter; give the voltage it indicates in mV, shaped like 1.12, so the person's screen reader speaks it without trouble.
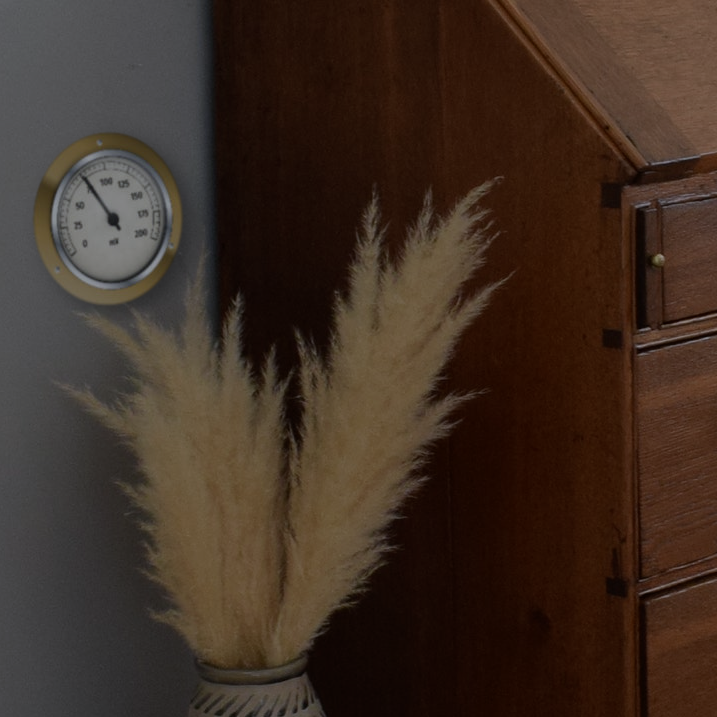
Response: 75
